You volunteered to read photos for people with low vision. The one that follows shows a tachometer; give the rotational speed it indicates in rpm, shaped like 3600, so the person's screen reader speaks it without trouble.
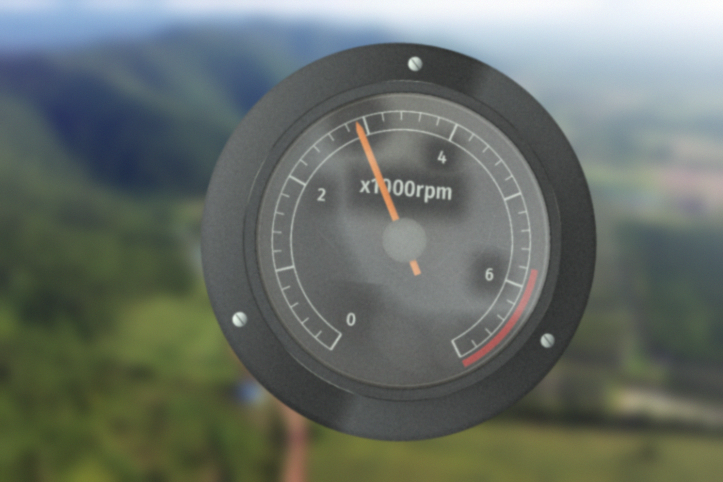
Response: 2900
